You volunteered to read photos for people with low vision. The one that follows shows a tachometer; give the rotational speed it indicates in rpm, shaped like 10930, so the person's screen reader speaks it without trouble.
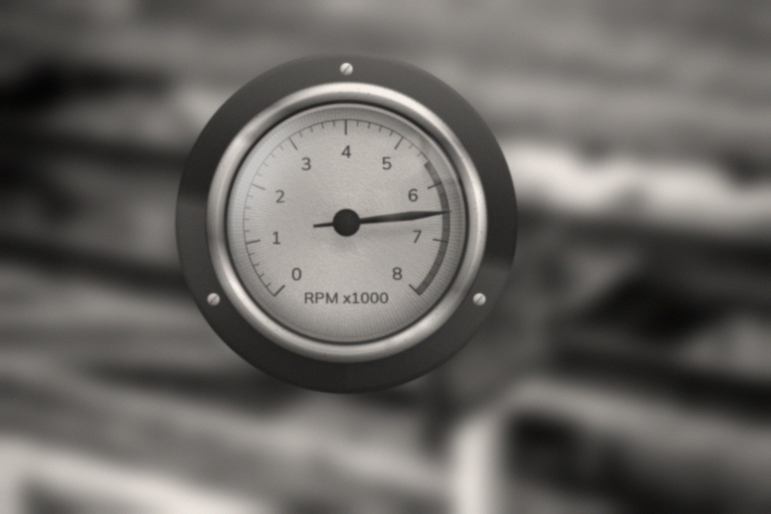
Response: 6500
